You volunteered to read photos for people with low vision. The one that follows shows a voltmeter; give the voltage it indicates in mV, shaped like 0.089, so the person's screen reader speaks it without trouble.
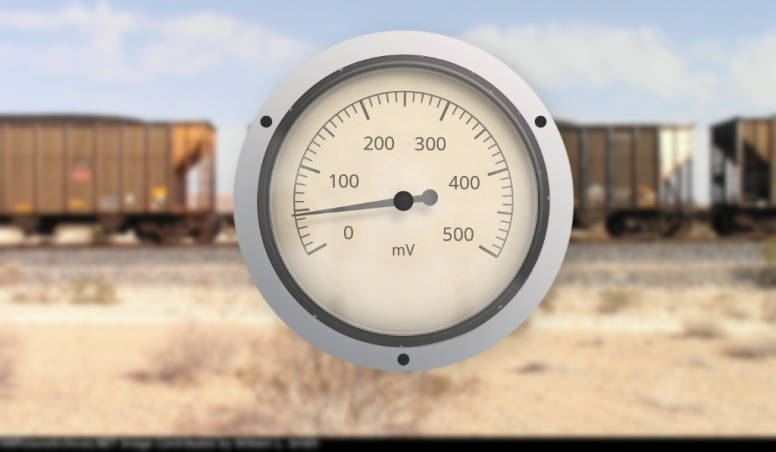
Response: 45
